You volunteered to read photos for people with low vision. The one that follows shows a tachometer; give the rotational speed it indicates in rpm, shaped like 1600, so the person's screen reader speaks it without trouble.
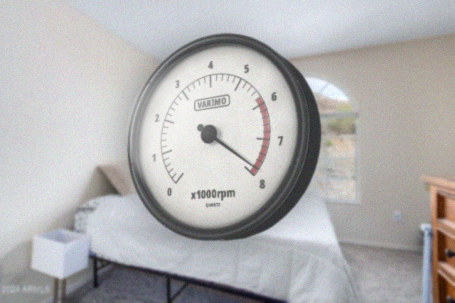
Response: 7800
